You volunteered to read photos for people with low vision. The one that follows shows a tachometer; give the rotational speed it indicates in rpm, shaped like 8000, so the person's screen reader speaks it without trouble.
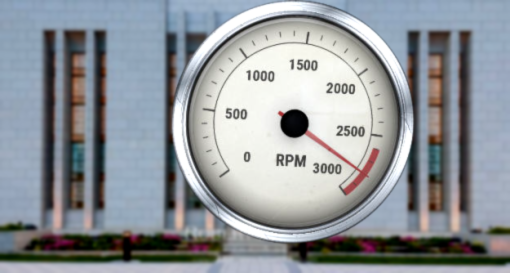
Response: 2800
